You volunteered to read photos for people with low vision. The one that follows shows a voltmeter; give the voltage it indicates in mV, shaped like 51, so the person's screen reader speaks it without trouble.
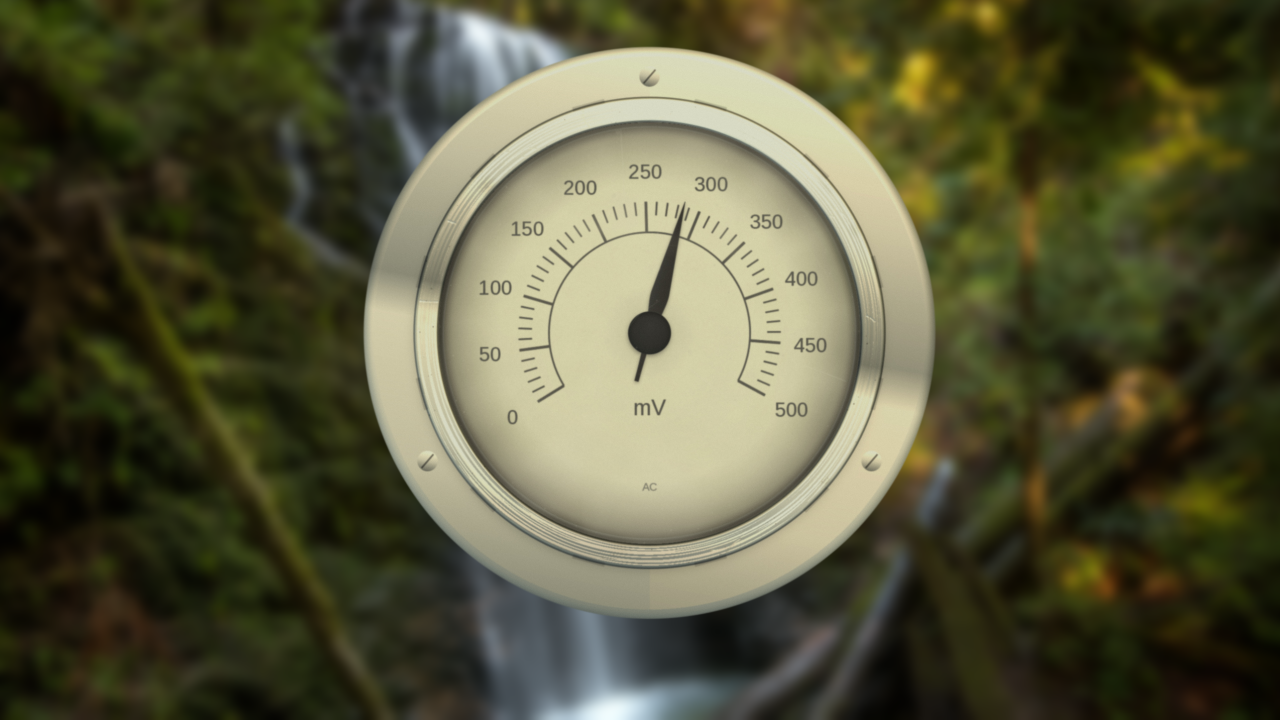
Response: 285
